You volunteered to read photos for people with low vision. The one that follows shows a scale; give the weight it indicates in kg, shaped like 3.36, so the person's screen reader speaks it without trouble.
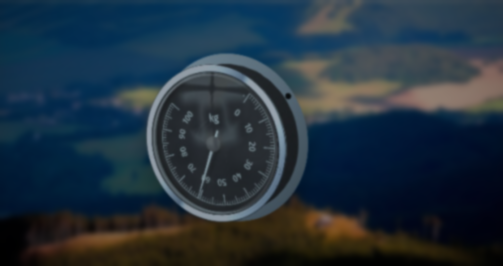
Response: 60
